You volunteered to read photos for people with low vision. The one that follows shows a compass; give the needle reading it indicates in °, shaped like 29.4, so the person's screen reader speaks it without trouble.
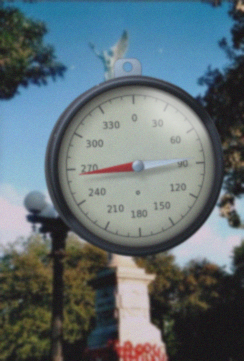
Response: 265
